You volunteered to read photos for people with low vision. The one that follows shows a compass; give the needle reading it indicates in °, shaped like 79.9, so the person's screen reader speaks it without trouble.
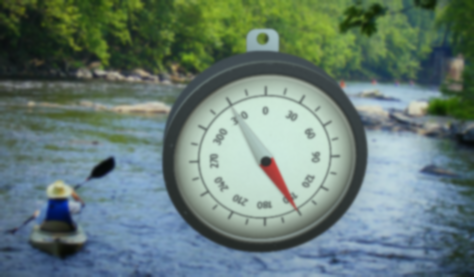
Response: 150
